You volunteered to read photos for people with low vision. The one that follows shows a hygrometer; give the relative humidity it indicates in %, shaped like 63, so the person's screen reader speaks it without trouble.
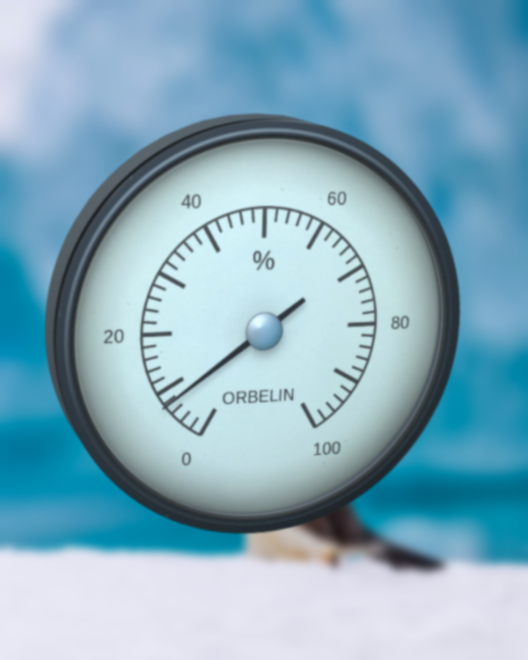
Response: 8
